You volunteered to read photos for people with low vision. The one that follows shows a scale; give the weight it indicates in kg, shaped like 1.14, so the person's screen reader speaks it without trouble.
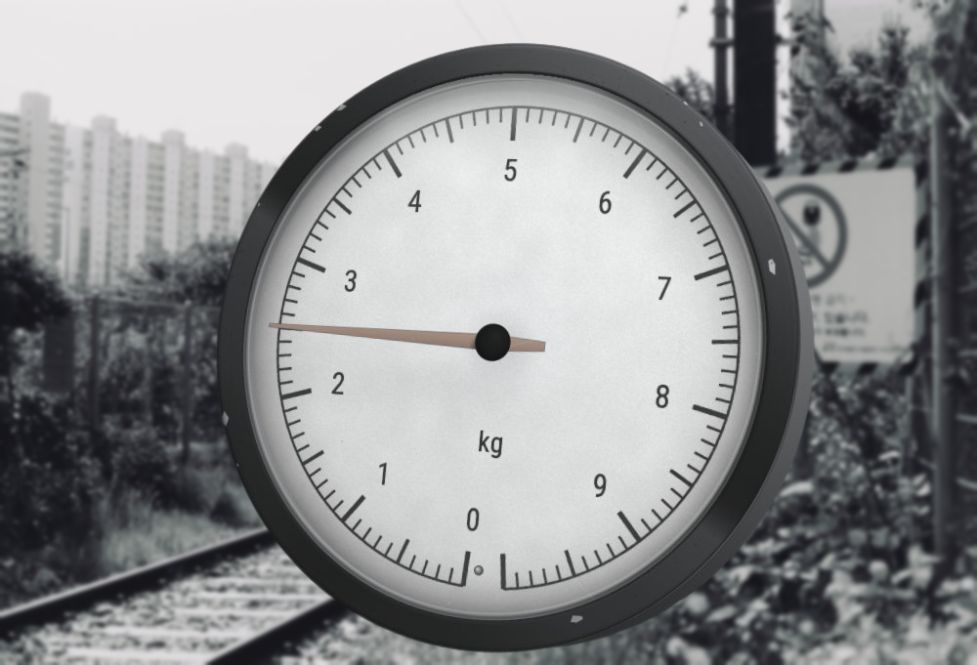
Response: 2.5
